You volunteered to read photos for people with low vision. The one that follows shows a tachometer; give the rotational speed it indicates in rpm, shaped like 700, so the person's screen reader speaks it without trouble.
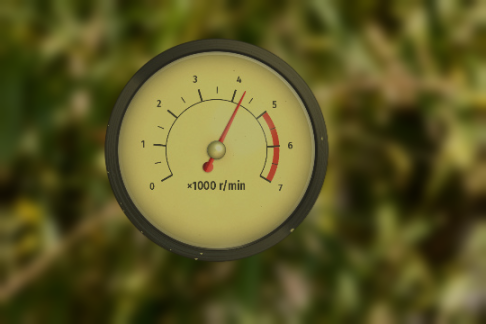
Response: 4250
